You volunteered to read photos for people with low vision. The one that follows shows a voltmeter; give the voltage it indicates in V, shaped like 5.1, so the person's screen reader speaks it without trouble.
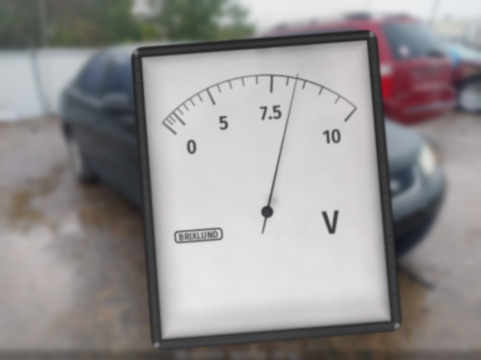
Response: 8.25
